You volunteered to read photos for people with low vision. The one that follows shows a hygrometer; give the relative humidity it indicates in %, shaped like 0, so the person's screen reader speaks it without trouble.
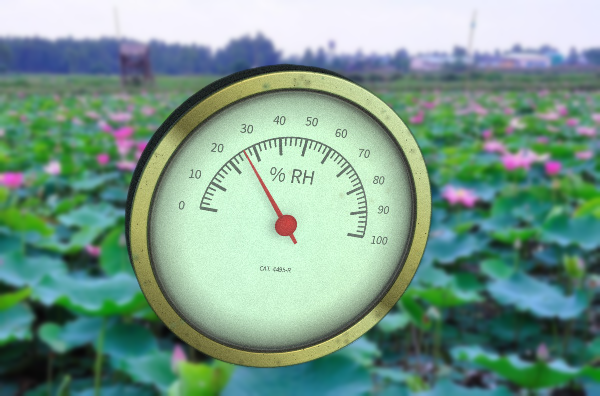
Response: 26
